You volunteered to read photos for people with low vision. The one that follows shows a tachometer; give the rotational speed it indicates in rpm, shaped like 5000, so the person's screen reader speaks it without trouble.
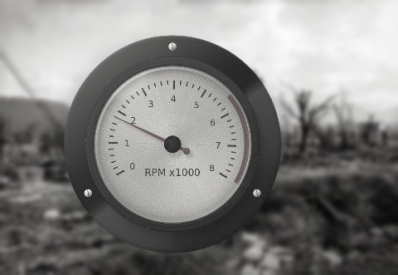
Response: 1800
